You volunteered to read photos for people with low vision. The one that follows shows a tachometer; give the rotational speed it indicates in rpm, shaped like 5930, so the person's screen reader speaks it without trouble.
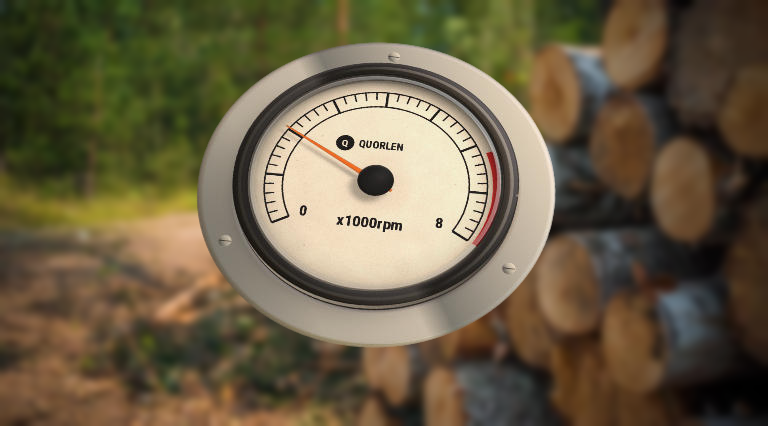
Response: 2000
